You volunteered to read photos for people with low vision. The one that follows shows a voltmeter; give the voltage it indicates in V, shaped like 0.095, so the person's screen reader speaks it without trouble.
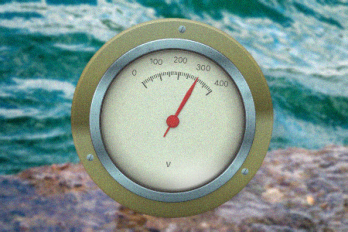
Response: 300
